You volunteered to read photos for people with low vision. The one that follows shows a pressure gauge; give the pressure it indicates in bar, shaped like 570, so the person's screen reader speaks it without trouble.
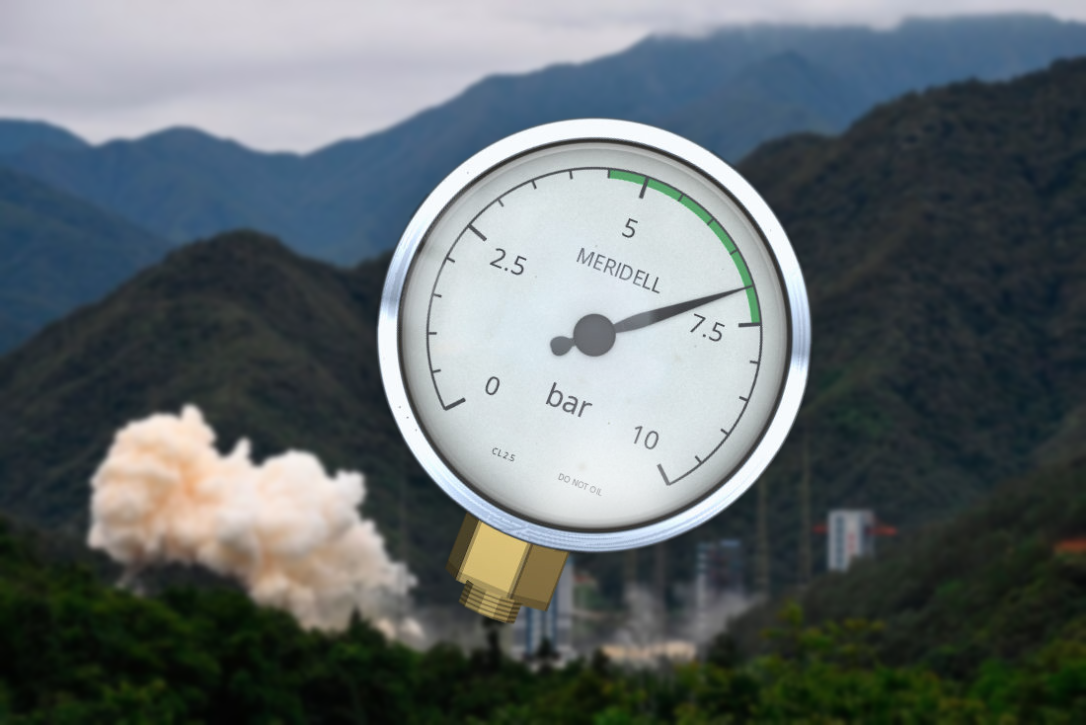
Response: 7
